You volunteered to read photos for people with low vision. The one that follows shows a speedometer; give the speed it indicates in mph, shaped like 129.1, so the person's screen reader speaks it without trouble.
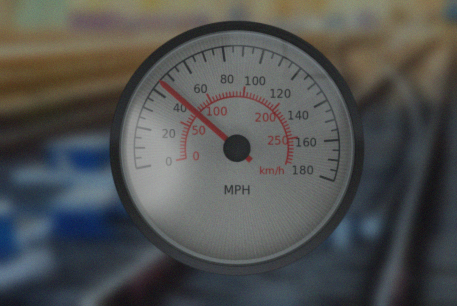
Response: 45
